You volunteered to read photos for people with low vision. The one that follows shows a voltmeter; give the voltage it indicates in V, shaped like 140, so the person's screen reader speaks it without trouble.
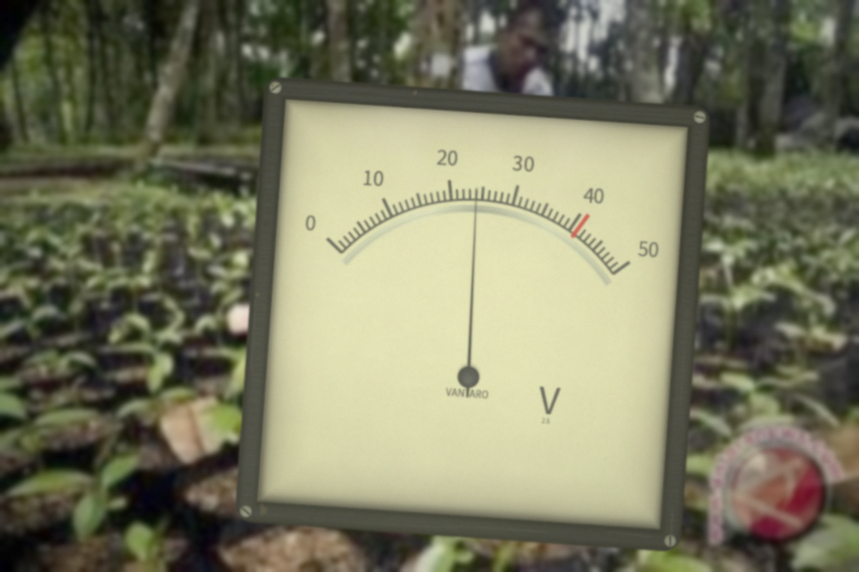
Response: 24
